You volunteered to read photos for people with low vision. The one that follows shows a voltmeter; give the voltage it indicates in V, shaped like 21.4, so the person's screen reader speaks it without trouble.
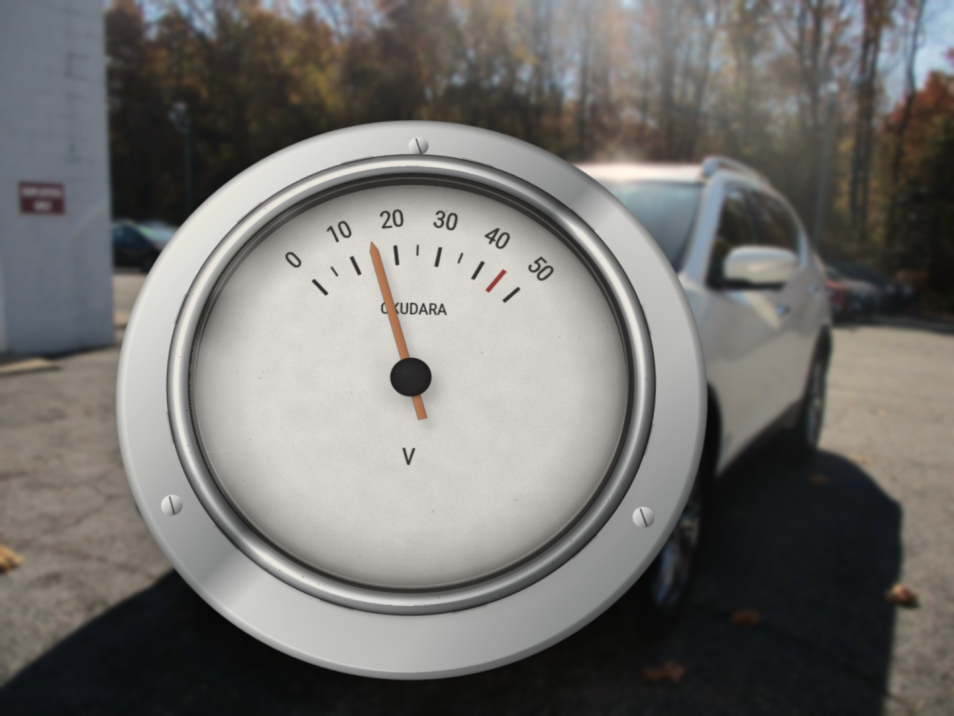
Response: 15
